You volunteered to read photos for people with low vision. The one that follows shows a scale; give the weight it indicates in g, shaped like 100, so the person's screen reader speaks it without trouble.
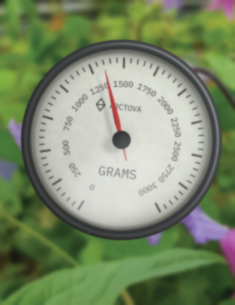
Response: 1350
